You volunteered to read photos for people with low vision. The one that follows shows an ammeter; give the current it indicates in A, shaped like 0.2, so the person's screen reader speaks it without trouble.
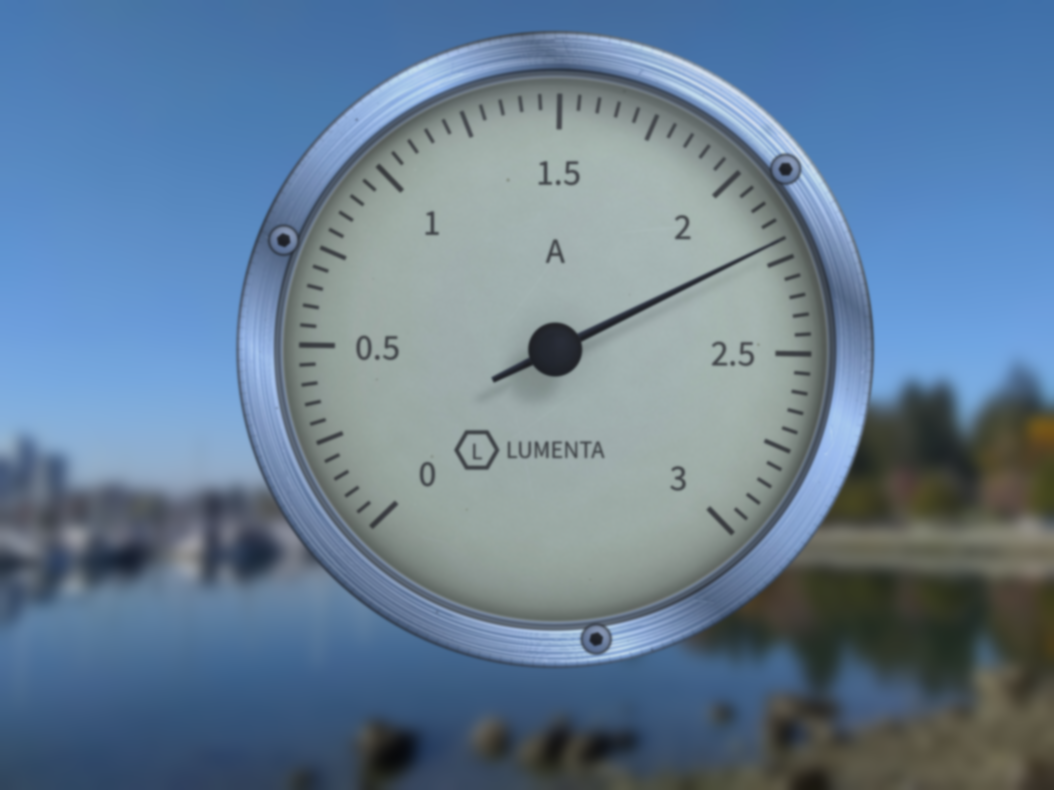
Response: 2.2
